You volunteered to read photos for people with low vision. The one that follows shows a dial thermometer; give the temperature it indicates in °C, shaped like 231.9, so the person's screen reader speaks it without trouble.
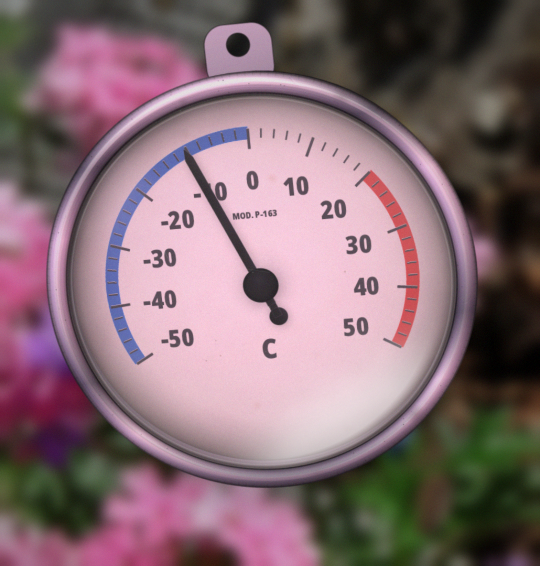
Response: -10
